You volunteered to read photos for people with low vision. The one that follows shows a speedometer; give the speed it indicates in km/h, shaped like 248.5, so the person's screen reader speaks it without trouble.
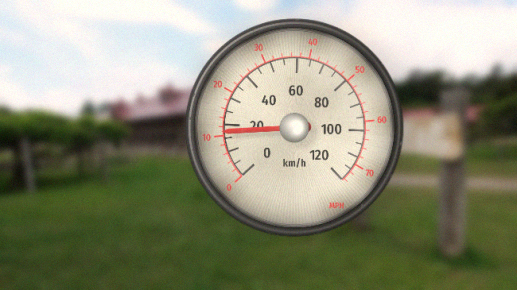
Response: 17.5
